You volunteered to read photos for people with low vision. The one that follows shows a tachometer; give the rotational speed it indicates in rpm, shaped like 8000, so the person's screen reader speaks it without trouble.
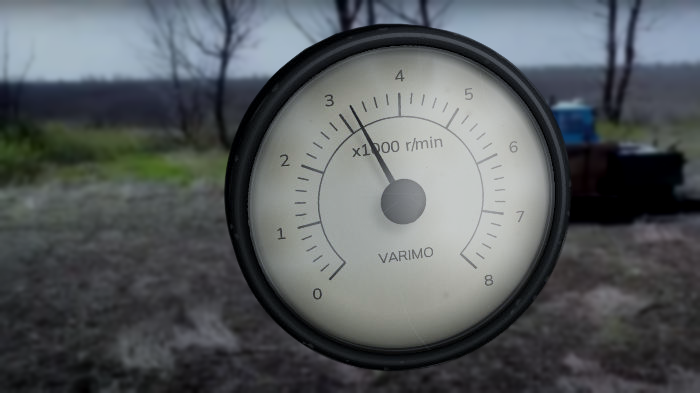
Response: 3200
